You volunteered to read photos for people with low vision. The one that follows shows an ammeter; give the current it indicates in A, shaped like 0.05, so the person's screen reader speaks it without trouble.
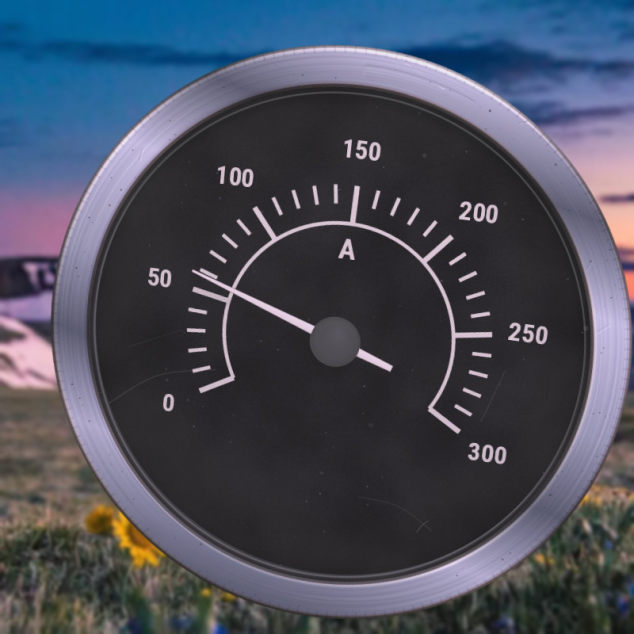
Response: 60
